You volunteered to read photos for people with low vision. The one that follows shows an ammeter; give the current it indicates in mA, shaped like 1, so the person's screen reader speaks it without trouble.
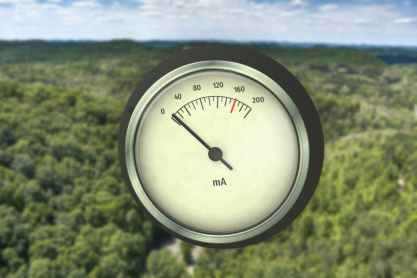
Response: 10
